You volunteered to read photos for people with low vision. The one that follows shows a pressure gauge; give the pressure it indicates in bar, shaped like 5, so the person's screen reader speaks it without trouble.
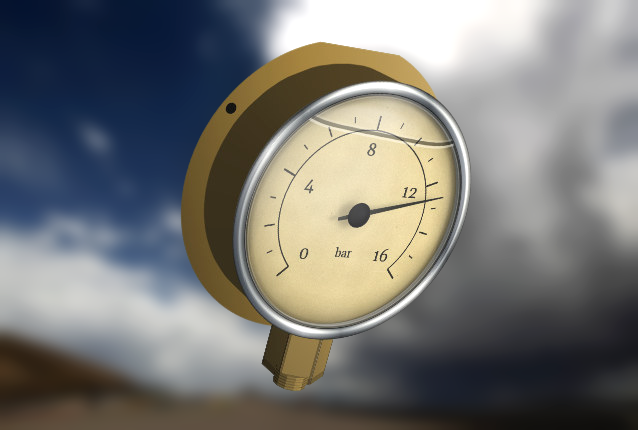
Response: 12.5
